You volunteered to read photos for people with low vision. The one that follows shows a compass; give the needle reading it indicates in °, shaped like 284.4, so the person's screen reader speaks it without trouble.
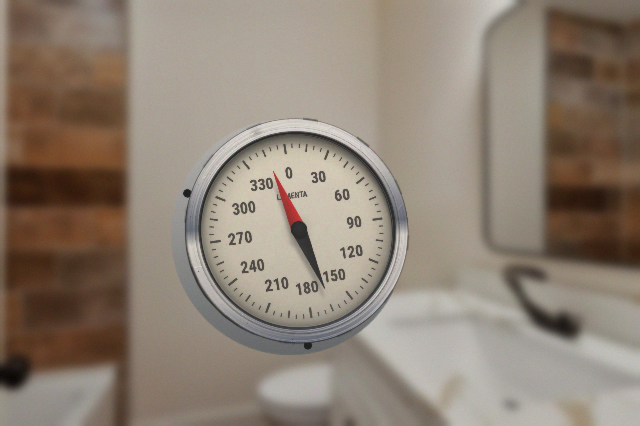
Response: 345
